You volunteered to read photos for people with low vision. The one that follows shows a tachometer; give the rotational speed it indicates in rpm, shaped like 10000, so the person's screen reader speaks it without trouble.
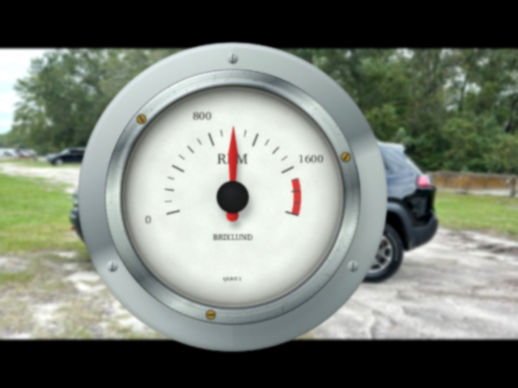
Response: 1000
